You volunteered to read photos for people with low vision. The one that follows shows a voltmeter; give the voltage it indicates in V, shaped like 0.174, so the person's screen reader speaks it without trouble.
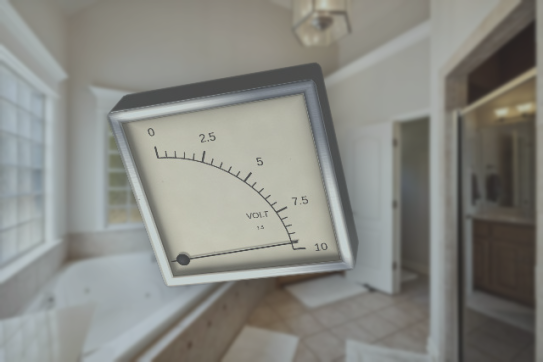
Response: 9.5
